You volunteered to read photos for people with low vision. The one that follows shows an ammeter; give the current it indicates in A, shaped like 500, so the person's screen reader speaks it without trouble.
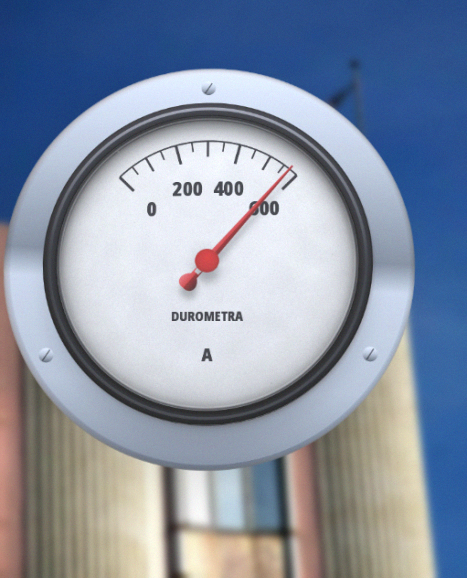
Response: 575
